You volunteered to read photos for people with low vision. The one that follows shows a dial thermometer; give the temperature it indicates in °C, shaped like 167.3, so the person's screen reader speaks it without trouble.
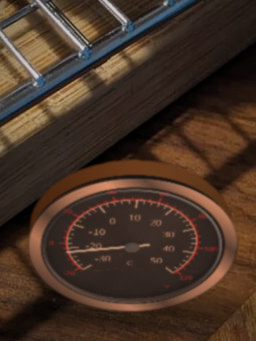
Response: -20
